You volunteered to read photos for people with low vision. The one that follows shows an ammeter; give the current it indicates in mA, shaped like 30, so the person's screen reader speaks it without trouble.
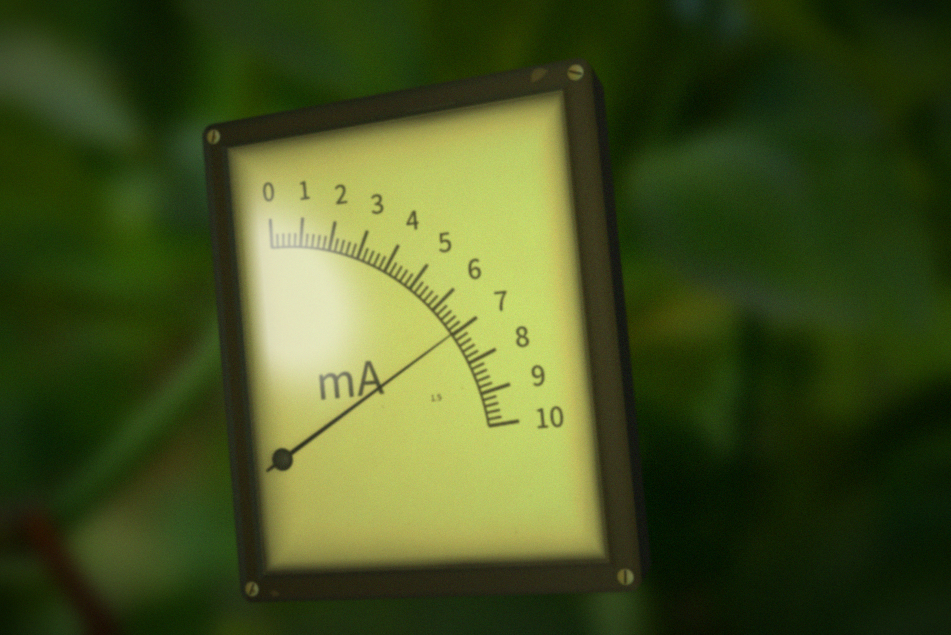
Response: 7
